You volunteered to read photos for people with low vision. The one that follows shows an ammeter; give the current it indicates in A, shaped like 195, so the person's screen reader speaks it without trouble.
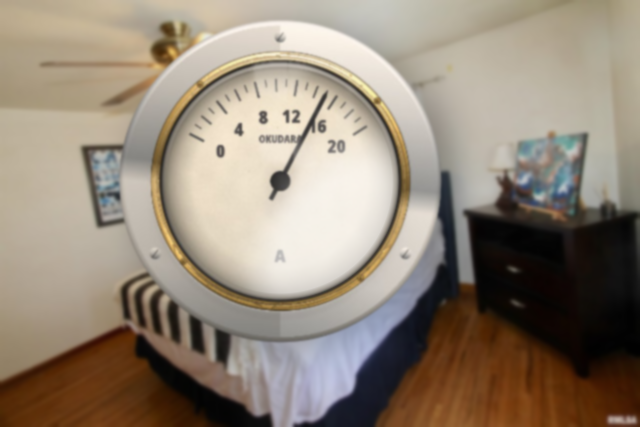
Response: 15
